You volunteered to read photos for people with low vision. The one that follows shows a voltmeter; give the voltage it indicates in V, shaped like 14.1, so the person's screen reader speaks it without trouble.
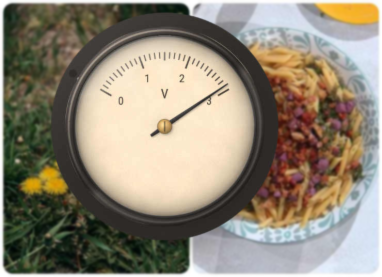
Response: 2.9
